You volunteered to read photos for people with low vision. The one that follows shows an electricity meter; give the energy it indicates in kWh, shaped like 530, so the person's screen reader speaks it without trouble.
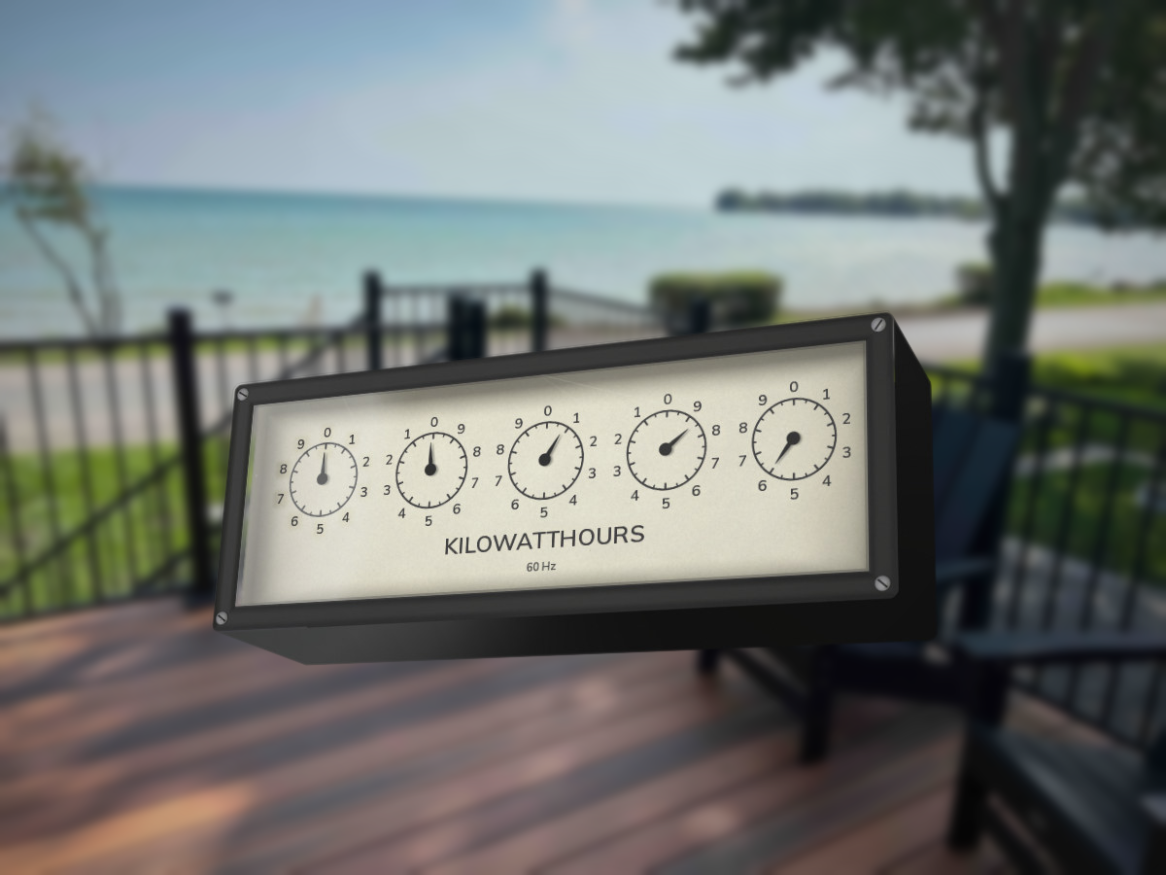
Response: 86
